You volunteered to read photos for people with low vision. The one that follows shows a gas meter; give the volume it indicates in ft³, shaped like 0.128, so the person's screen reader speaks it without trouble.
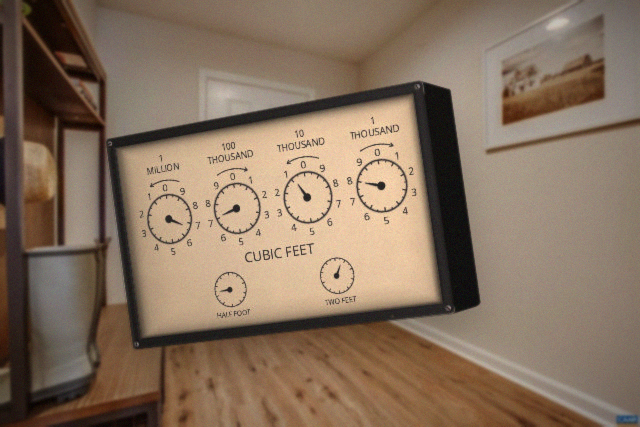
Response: 670800
